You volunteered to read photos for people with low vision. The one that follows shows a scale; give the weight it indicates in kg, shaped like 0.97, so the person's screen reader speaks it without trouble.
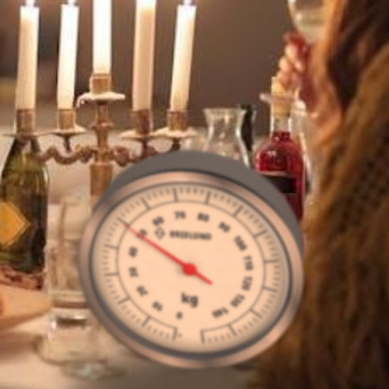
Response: 50
